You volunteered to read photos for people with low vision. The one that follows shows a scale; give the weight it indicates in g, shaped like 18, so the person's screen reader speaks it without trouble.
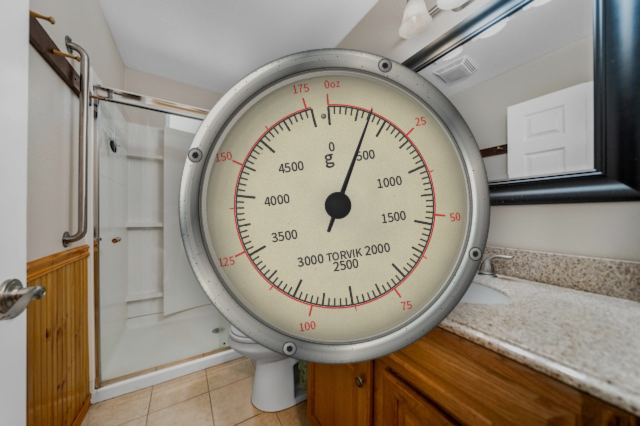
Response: 350
